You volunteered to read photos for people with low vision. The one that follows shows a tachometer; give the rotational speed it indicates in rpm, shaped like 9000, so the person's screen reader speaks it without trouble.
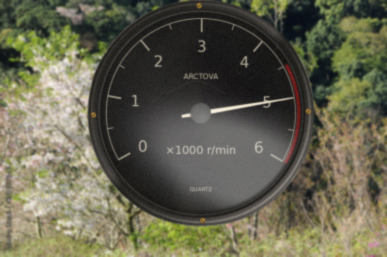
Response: 5000
